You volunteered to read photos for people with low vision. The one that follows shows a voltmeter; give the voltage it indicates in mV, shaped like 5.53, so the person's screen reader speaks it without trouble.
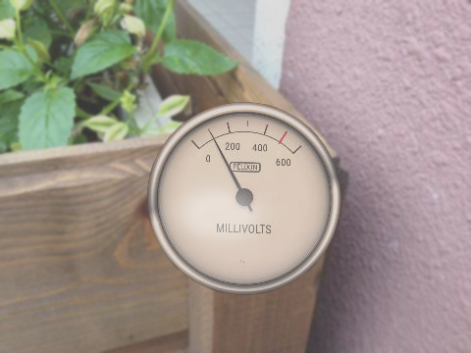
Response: 100
